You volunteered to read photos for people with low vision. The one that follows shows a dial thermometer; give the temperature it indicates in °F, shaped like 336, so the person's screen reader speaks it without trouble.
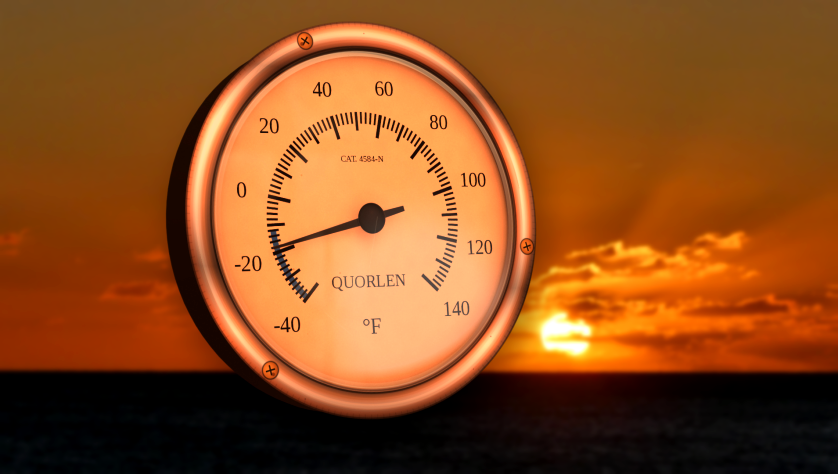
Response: -18
